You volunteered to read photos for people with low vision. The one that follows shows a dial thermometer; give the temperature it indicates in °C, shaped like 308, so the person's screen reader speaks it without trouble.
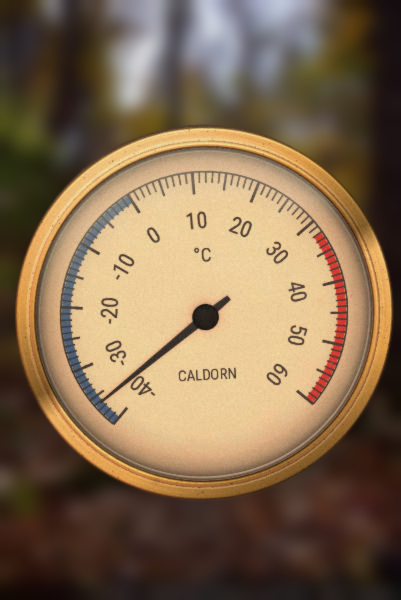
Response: -36
